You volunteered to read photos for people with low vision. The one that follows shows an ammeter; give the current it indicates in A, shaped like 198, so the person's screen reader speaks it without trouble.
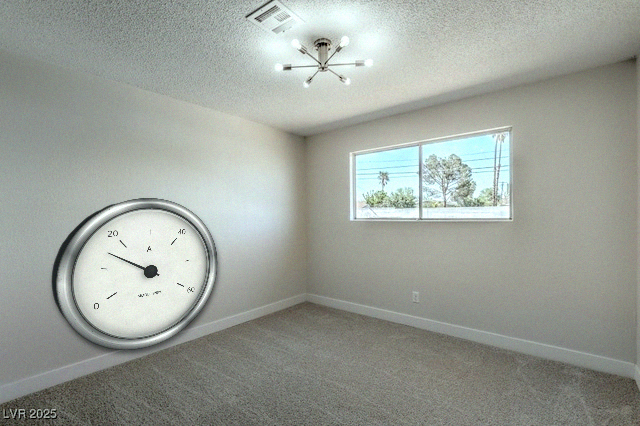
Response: 15
